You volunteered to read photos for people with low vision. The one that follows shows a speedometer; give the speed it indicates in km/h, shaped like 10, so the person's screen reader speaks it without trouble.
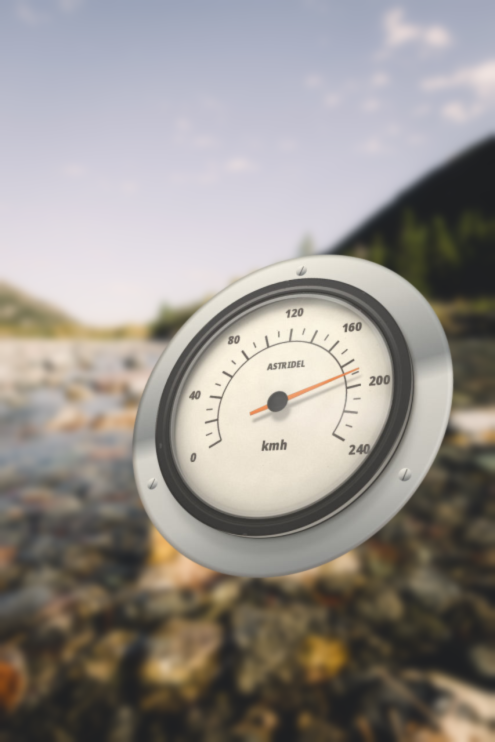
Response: 190
